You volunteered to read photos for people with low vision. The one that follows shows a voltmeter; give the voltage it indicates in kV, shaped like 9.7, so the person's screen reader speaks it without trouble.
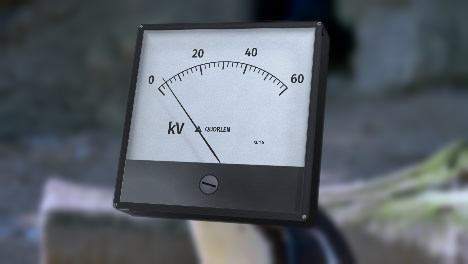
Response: 4
